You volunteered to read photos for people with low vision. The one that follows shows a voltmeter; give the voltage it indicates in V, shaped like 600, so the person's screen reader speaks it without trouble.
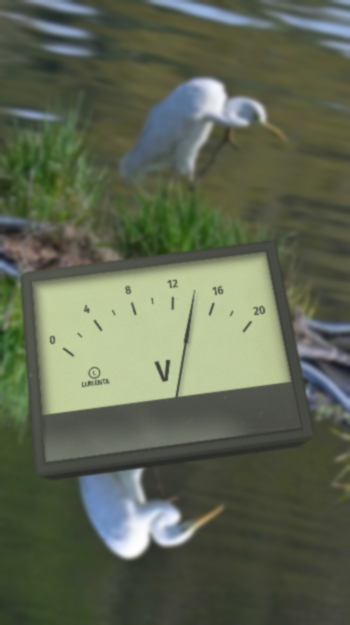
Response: 14
